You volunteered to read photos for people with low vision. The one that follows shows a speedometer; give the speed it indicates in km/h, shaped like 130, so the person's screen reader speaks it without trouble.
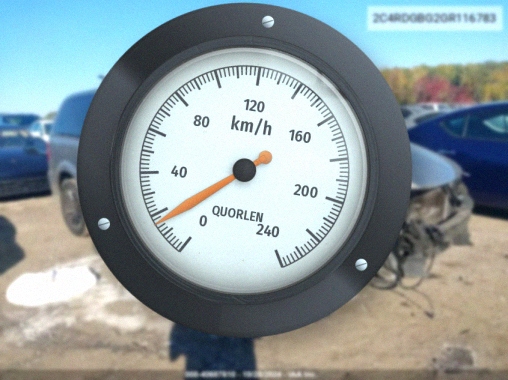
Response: 16
